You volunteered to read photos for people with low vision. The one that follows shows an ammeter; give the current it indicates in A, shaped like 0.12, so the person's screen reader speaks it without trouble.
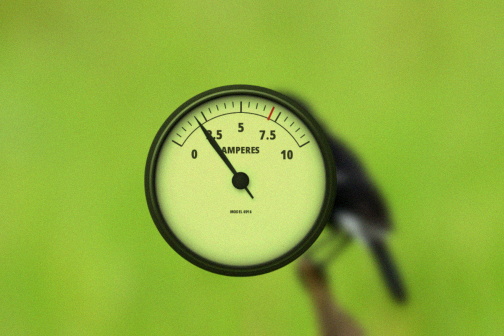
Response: 2
